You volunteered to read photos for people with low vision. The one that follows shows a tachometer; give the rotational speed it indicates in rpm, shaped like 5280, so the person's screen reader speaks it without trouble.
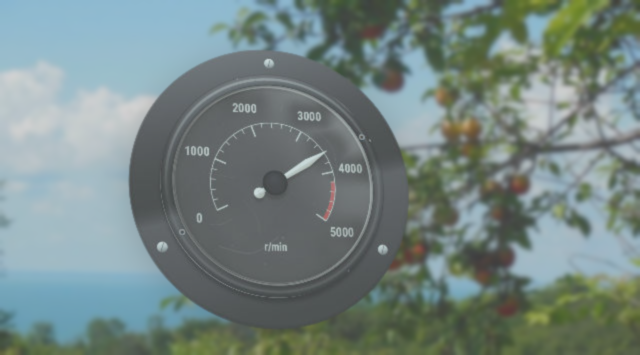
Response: 3600
